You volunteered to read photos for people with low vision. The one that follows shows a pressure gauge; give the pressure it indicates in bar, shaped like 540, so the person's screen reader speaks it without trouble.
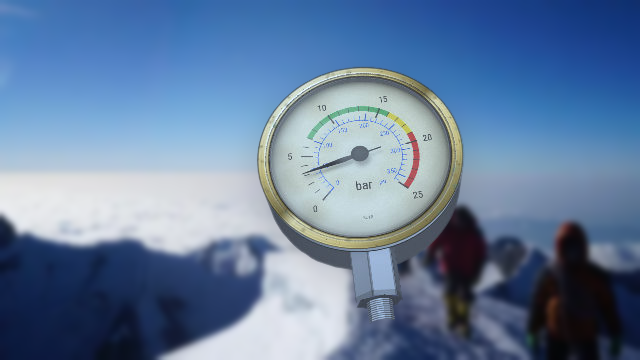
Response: 3
